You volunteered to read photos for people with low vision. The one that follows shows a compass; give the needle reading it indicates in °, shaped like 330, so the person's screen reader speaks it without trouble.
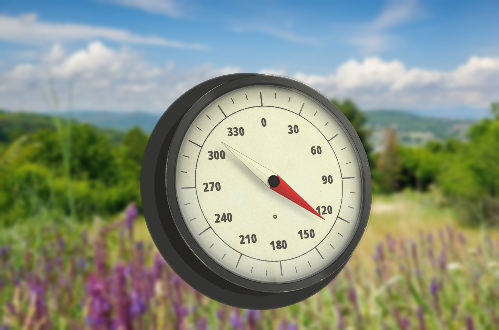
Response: 130
